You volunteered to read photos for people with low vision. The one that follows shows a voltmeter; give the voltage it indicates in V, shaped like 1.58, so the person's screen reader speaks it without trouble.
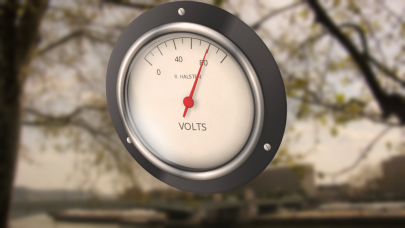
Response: 80
